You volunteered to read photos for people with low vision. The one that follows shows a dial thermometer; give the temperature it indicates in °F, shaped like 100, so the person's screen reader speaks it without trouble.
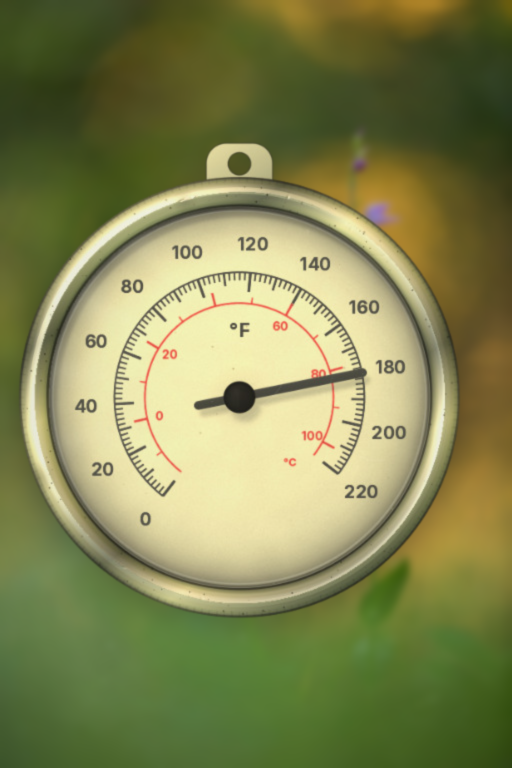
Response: 180
